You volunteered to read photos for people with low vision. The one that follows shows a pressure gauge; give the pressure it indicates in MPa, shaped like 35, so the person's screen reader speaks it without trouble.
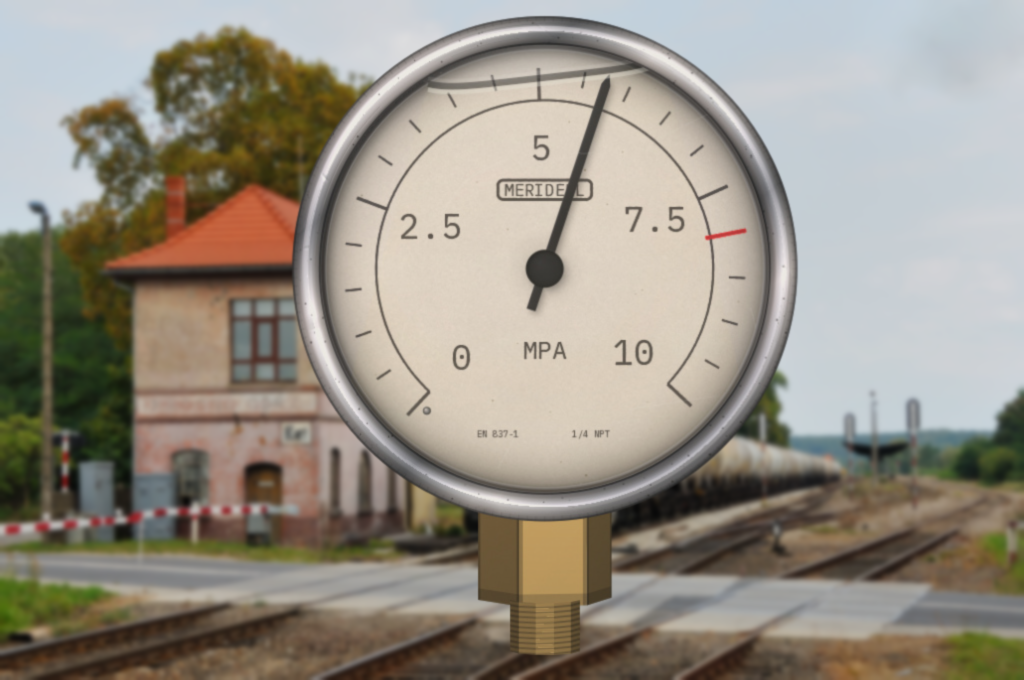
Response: 5.75
